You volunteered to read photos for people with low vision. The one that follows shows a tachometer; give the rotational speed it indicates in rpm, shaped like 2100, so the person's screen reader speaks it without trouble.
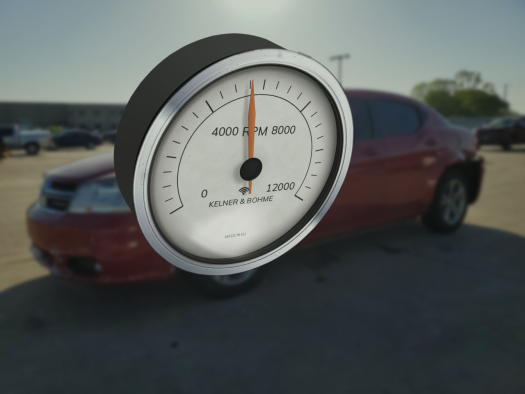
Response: 5500
